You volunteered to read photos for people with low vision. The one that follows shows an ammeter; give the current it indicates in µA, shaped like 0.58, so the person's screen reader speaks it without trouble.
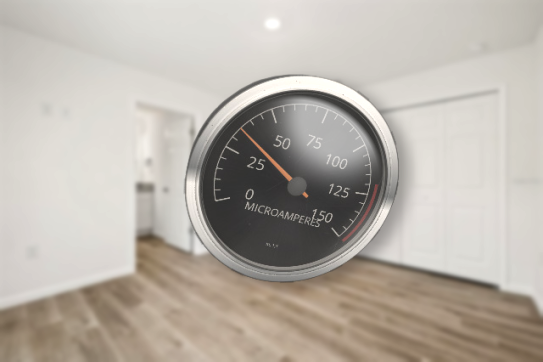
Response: 35
